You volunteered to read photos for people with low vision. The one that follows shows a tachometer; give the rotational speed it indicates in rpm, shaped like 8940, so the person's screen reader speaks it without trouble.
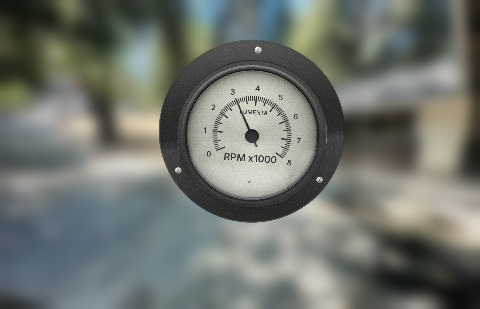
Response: 3000
